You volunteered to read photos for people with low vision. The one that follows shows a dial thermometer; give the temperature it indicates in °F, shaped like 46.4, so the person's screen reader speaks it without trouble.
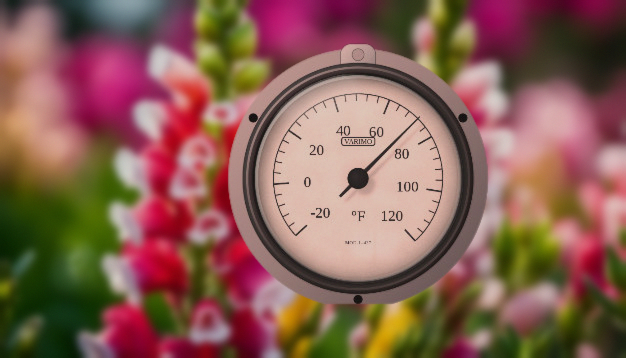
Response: 72
